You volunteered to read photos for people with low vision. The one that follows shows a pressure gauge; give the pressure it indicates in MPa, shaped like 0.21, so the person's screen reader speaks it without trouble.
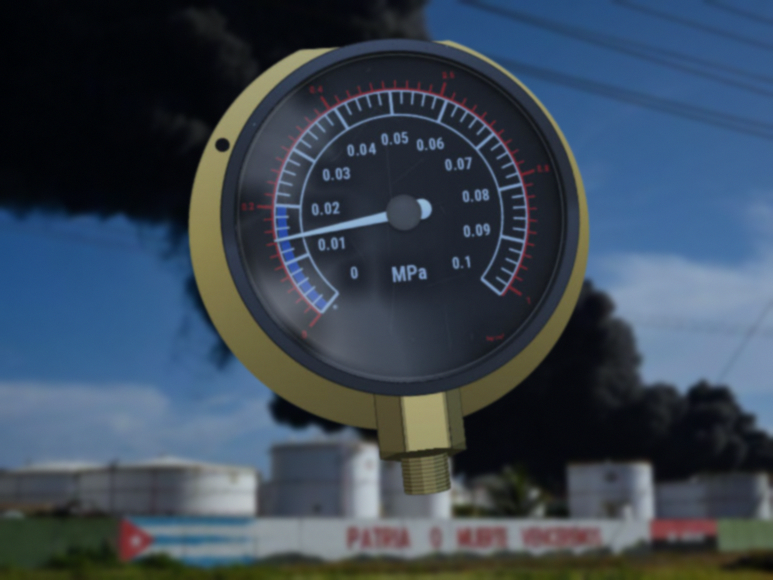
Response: 0.014
